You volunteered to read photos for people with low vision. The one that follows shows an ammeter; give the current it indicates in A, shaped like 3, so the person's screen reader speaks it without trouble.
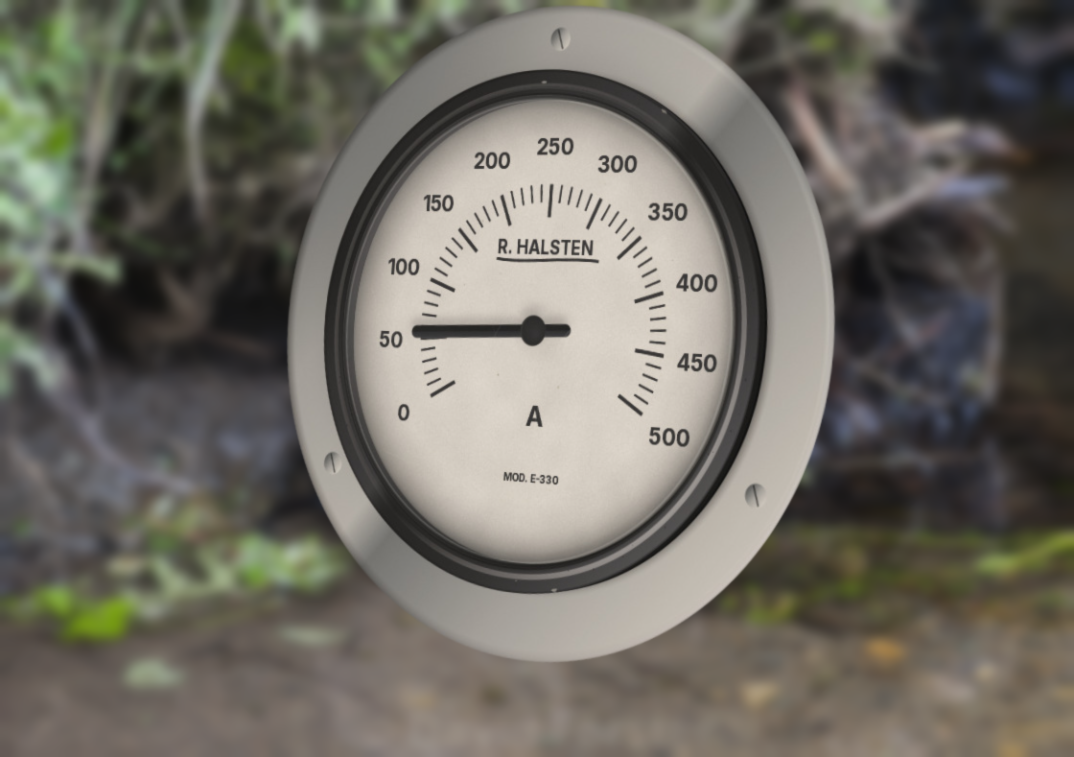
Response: 55
